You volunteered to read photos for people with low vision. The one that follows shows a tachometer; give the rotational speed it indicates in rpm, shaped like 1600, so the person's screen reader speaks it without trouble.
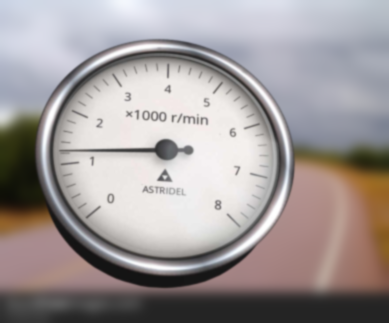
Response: 1200
